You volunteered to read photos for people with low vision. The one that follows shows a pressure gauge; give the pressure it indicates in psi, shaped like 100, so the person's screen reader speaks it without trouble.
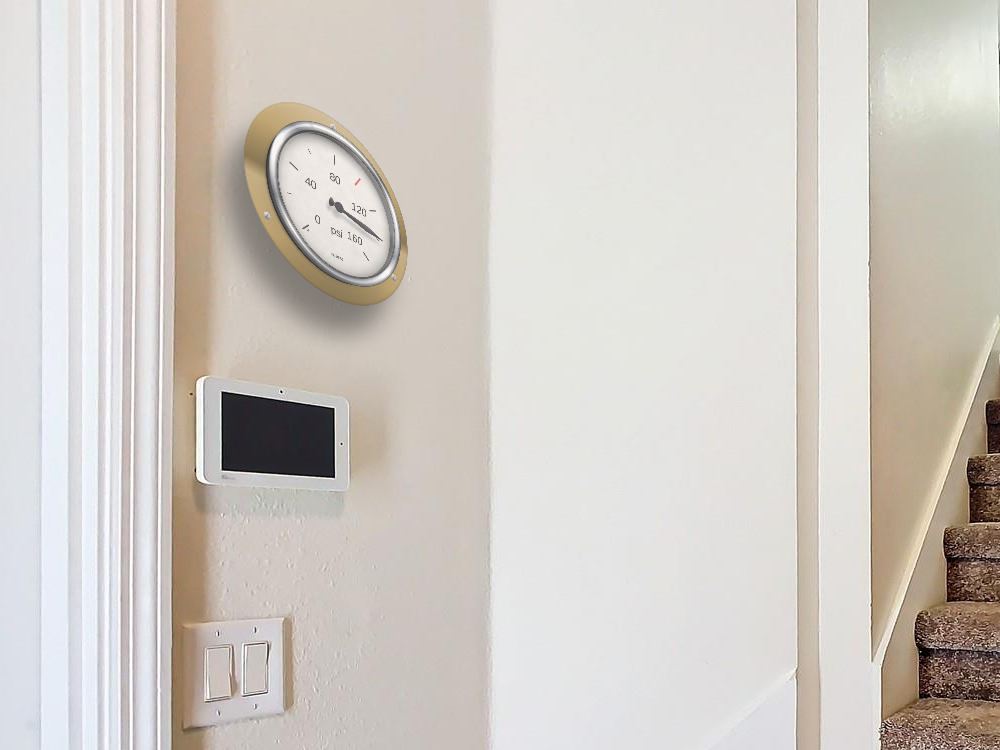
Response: 140
